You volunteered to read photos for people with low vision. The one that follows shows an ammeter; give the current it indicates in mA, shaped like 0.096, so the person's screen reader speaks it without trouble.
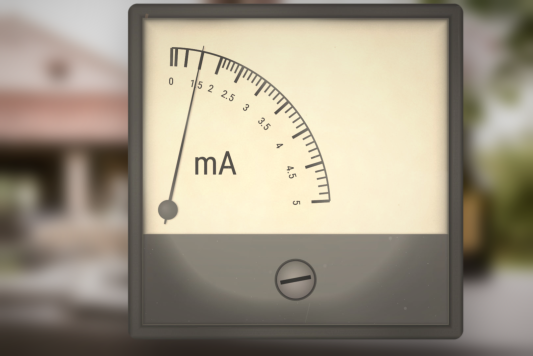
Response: 1.5
